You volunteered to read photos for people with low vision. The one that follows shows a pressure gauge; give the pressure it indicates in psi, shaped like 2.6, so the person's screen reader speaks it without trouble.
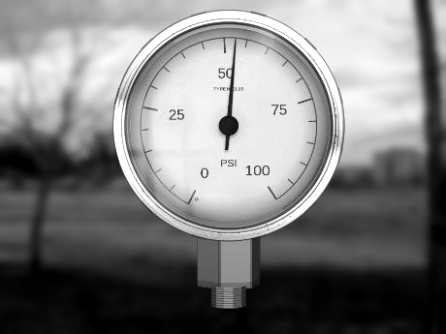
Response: 52.5
